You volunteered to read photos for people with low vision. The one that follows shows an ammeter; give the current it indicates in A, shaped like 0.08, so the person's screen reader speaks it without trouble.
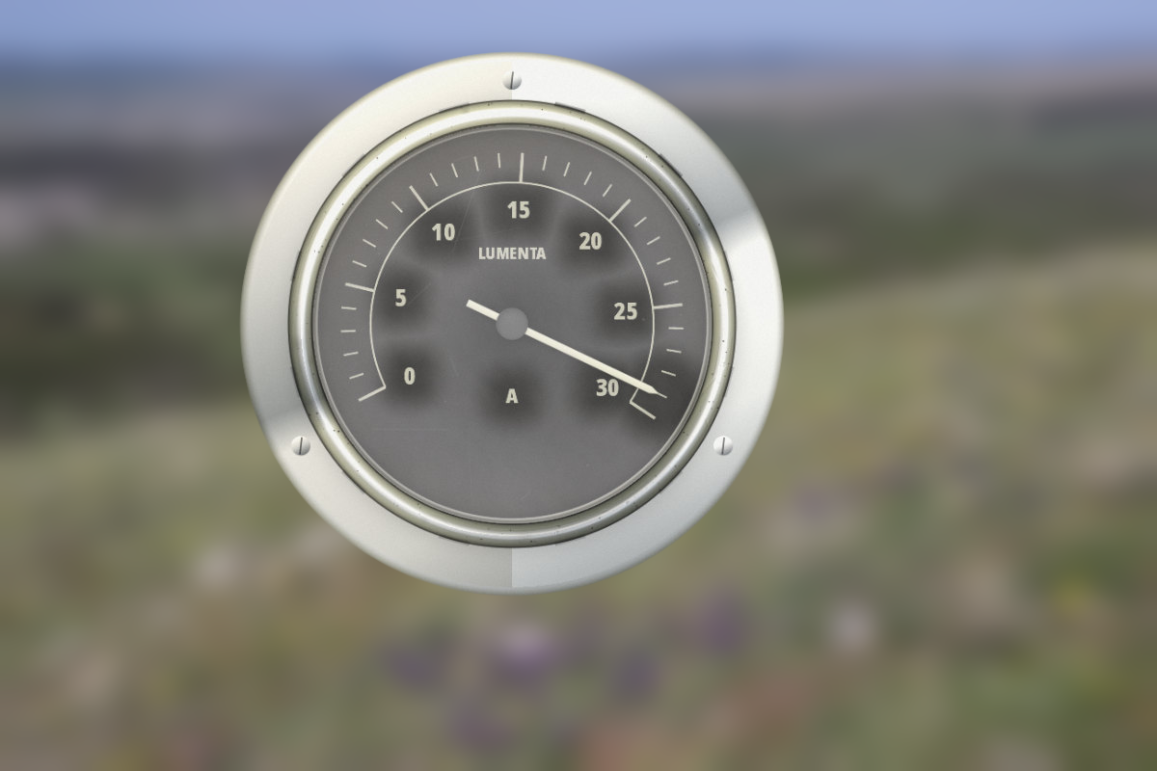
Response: 29
